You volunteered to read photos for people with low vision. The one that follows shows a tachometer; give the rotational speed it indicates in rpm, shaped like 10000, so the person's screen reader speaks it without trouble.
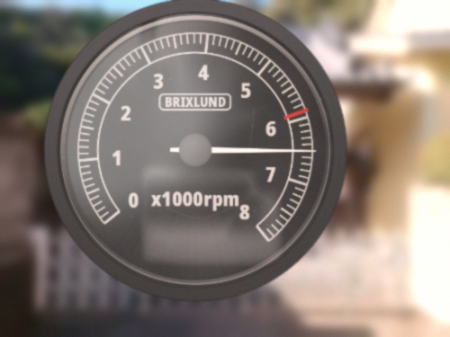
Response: 6500
